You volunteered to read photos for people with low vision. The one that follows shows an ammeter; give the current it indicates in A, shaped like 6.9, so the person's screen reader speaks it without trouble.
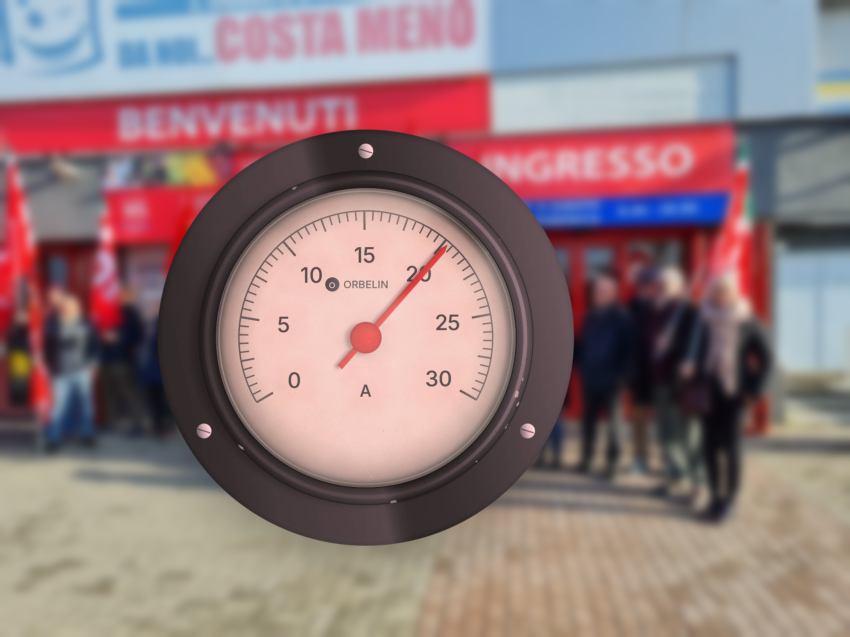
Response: 20.25
